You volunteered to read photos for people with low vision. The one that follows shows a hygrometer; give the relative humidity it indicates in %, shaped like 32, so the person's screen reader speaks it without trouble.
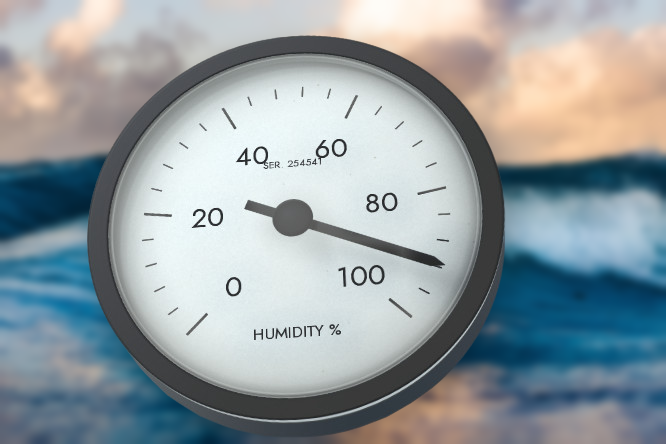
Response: 92
